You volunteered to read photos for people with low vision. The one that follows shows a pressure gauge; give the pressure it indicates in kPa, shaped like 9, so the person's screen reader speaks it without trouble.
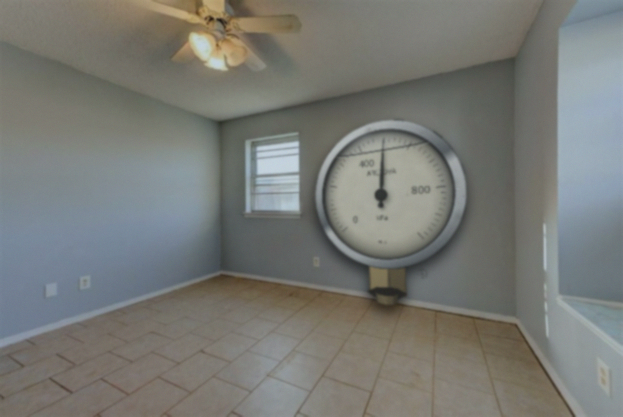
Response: 500
